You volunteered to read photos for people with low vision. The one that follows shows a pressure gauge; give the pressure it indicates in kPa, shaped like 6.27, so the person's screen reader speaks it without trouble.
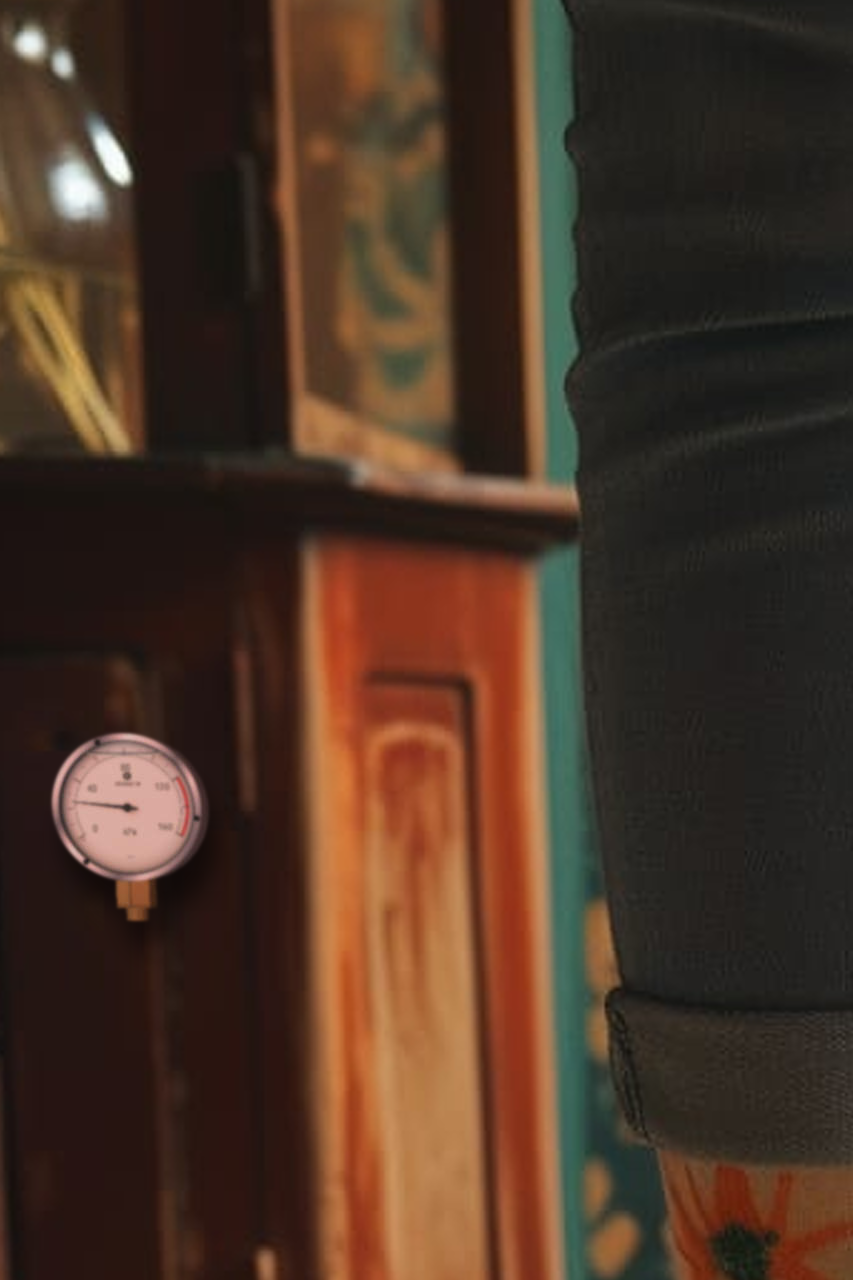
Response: 25
